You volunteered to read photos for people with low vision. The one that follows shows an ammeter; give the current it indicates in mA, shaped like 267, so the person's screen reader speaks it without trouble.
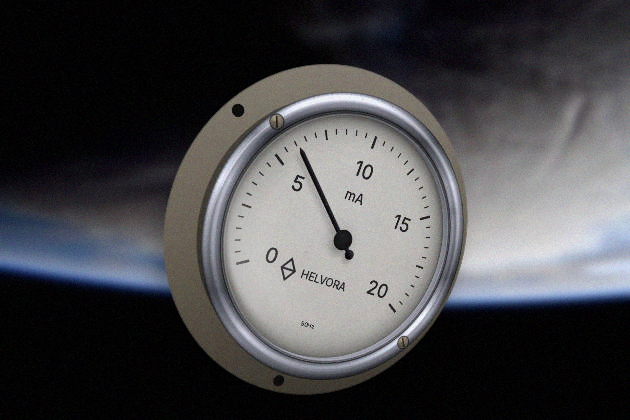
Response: 6
